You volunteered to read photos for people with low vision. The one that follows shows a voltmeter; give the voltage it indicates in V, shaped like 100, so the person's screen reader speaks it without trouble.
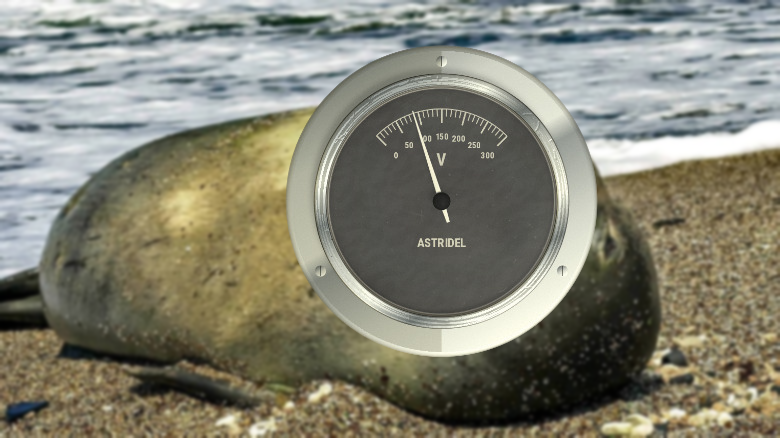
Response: 90
